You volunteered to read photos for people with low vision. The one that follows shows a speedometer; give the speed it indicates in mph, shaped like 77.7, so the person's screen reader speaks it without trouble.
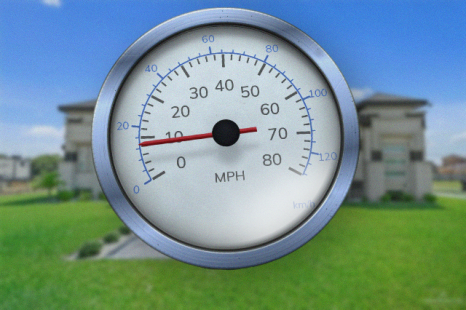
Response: 8
